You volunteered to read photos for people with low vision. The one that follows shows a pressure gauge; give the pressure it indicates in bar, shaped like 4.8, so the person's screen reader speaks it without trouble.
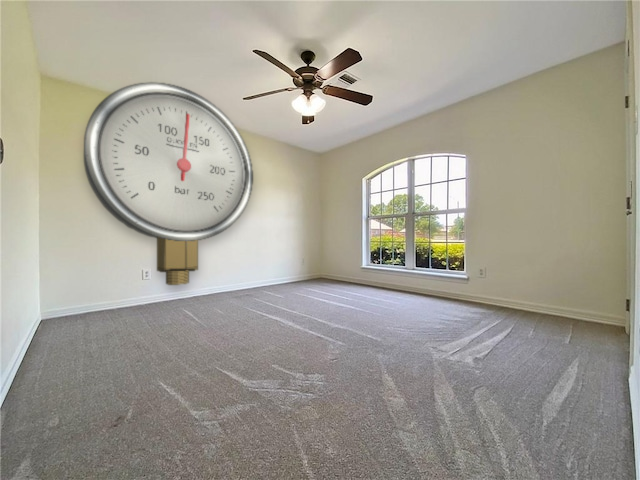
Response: 125
